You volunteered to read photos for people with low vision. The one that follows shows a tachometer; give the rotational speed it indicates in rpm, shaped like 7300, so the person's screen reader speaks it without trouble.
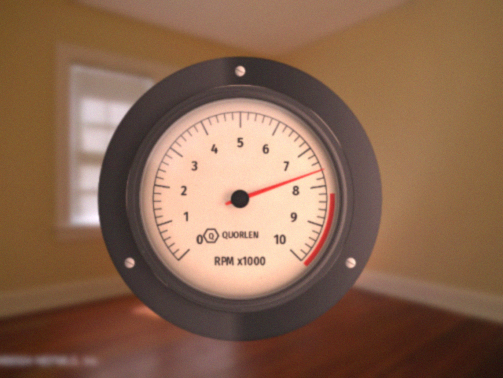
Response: 7600
